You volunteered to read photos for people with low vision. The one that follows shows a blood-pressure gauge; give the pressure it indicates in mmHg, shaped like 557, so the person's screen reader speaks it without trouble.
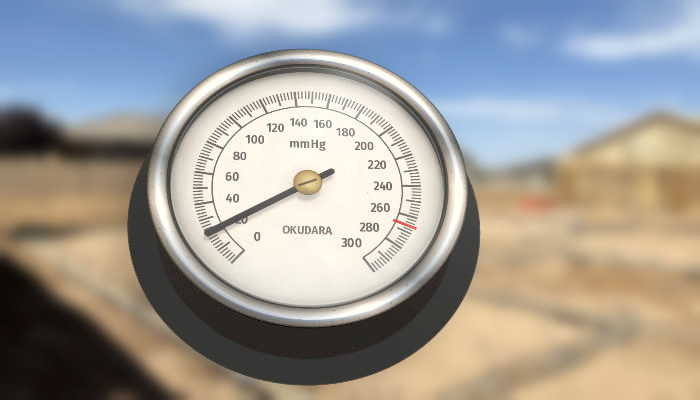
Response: 20
